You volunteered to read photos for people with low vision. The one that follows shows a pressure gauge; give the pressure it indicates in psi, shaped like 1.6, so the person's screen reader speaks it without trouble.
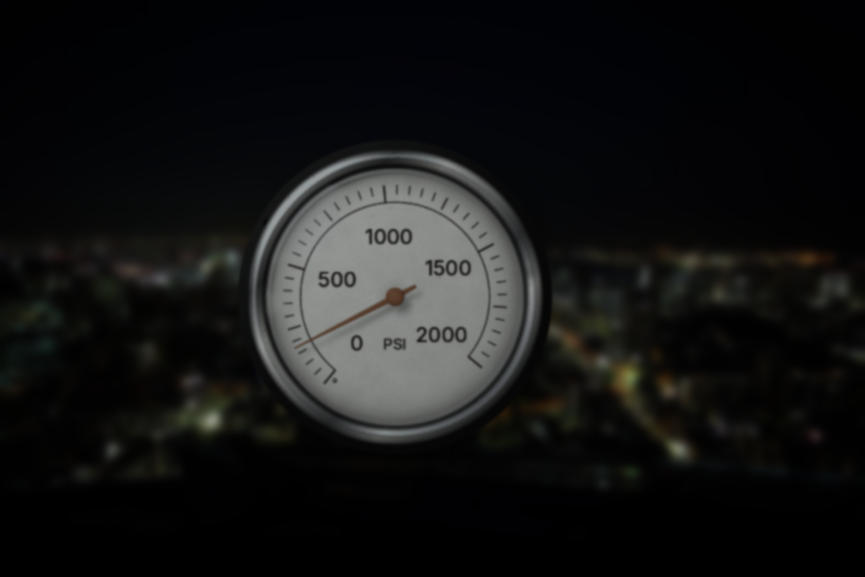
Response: 175
